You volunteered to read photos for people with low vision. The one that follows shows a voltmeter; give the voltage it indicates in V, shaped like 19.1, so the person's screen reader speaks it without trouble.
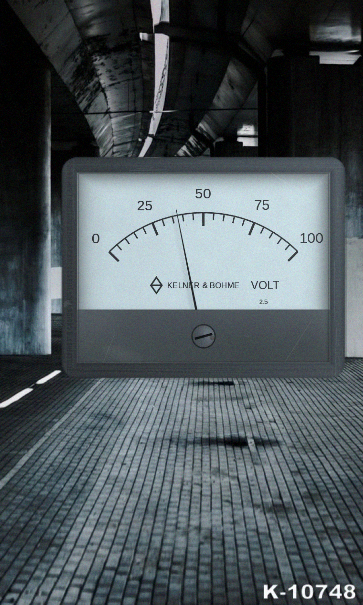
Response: 37.5
